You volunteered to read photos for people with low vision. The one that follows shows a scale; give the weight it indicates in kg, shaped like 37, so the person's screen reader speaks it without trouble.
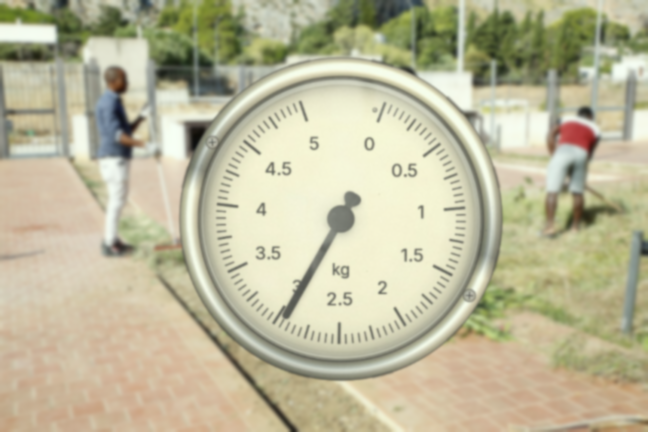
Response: 2.95
